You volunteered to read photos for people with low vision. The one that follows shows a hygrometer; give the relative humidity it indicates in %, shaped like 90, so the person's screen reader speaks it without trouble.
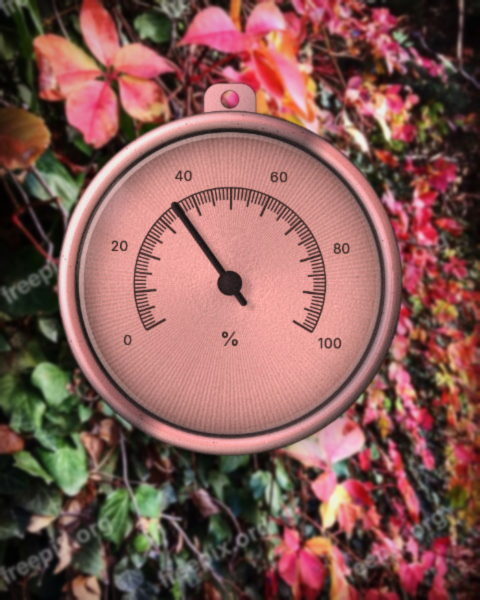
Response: 35
